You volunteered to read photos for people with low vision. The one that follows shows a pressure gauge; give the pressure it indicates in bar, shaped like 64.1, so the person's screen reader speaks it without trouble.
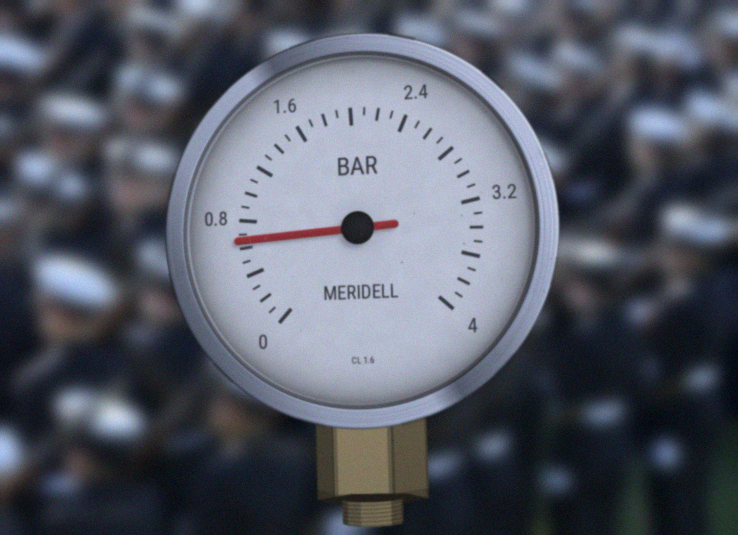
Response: 0.65
